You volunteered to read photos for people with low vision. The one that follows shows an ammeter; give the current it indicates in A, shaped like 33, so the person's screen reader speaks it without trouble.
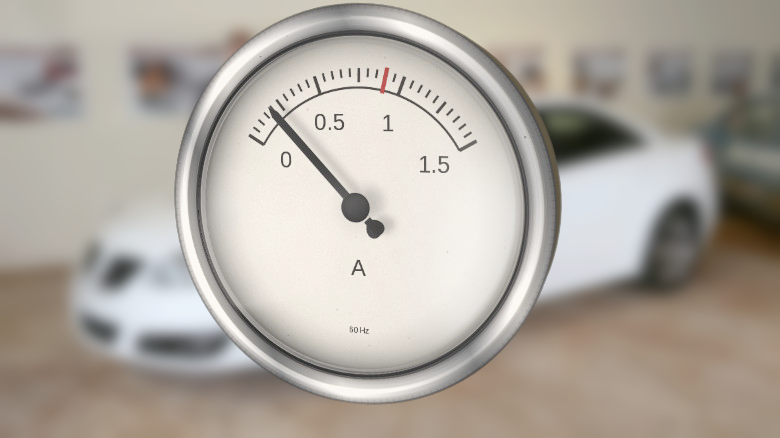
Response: 0.2
